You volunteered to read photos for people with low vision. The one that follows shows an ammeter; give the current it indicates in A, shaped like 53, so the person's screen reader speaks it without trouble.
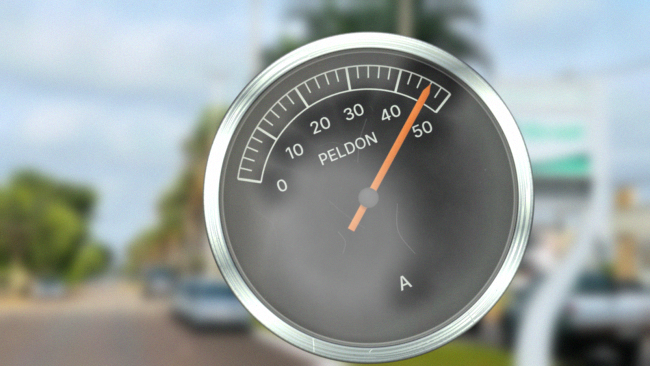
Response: 46
